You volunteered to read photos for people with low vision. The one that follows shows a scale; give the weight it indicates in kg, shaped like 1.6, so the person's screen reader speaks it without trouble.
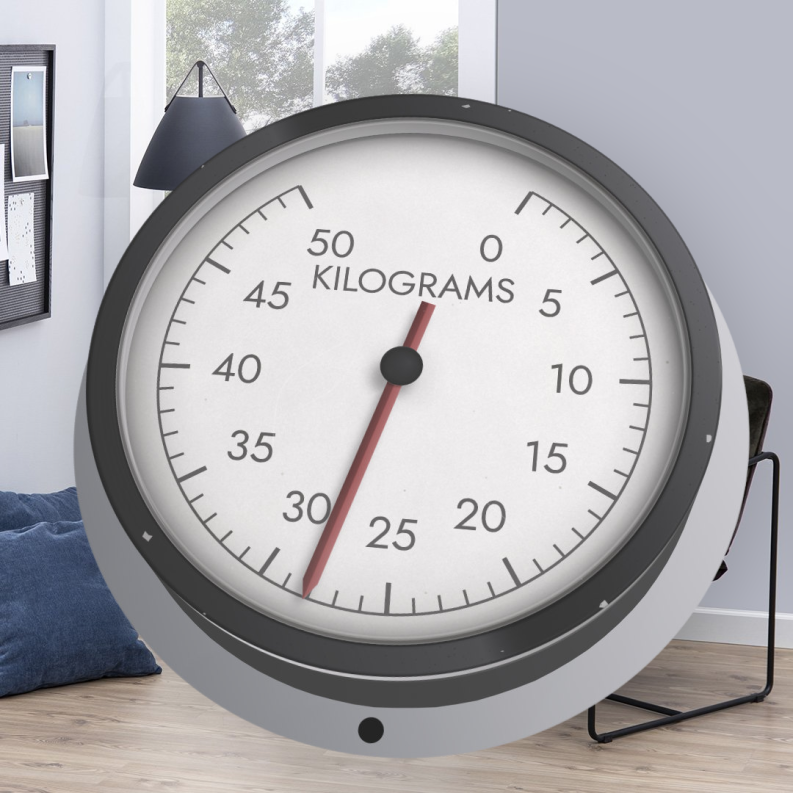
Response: 28
